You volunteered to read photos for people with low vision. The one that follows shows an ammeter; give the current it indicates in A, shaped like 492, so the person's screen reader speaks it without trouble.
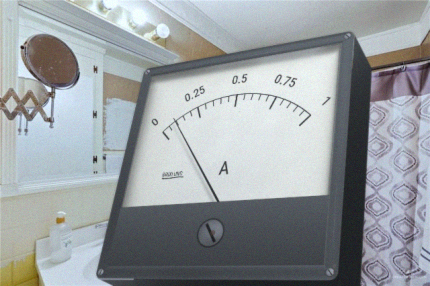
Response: 0.1
